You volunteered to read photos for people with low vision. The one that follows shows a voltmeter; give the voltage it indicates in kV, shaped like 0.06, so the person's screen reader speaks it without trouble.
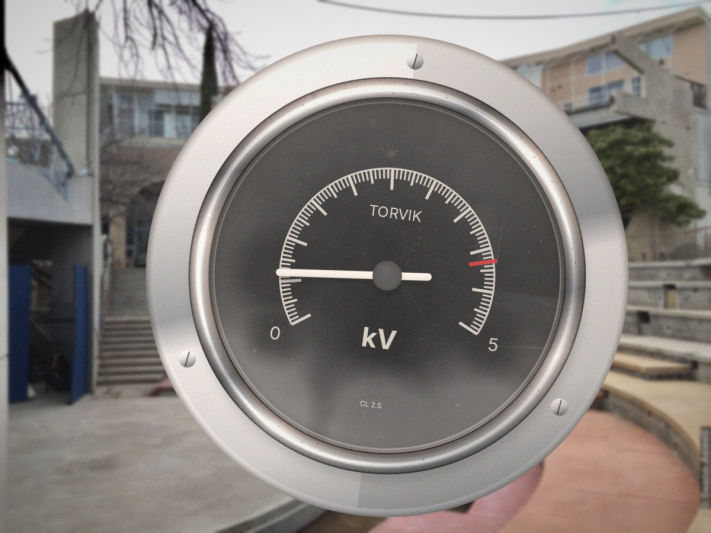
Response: 0.6
